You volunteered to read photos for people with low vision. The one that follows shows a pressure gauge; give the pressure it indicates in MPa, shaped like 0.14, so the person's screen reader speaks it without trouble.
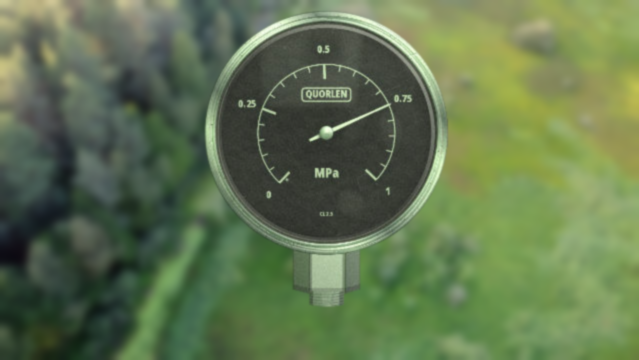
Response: 0.75
